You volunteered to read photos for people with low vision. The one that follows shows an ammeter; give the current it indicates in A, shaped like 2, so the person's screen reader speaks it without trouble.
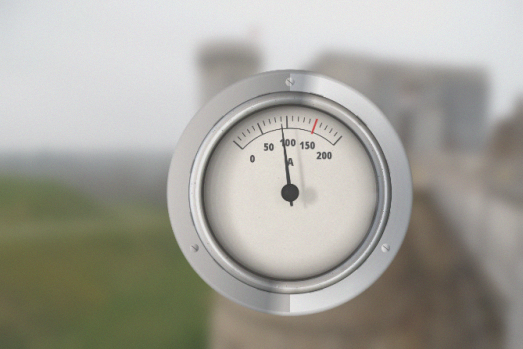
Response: 90
